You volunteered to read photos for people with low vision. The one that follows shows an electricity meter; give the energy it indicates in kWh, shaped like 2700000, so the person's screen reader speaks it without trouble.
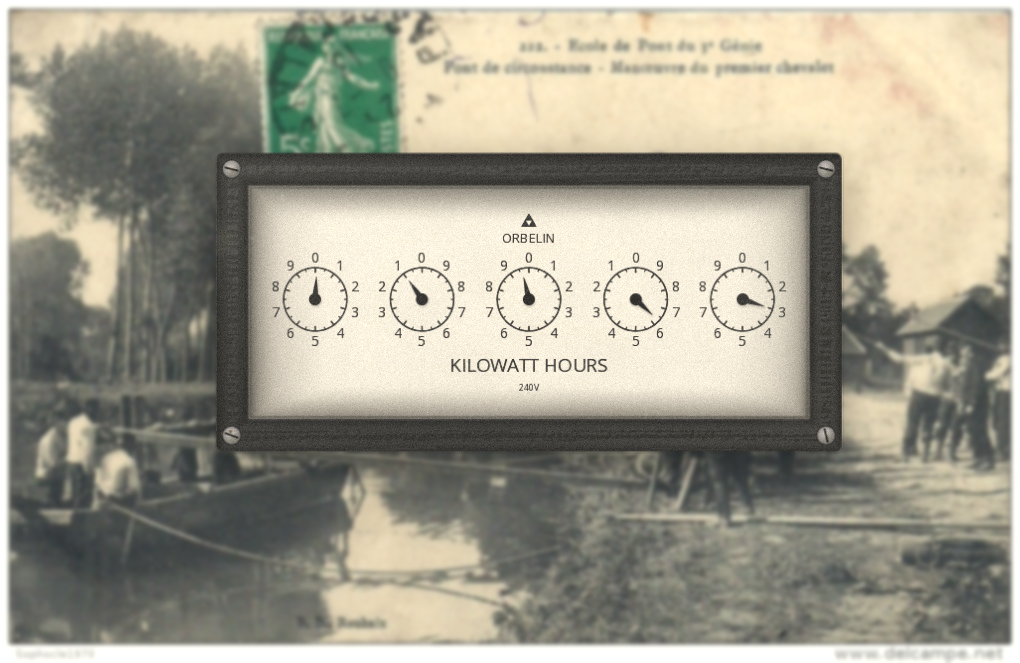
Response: 963
